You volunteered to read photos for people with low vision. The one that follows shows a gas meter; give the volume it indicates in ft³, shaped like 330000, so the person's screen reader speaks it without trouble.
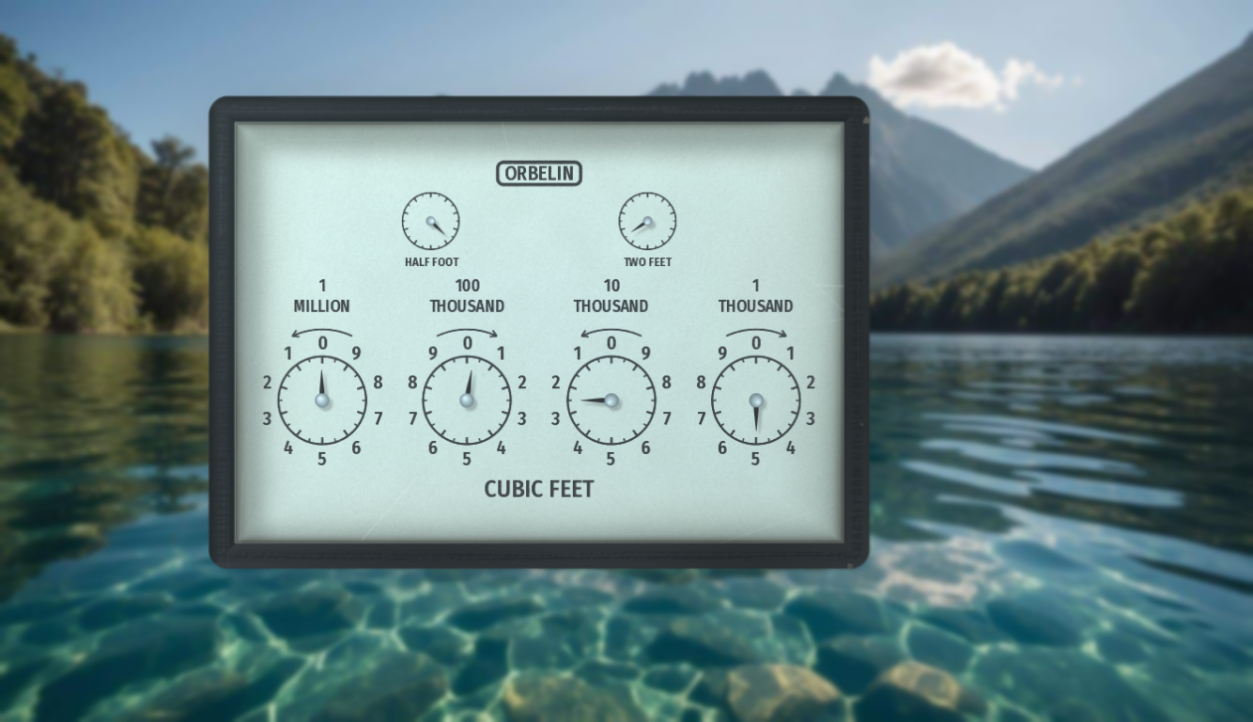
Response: 2500
